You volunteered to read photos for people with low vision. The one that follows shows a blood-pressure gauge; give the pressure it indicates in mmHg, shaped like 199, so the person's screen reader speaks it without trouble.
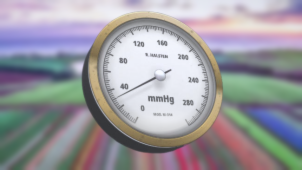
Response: 30
